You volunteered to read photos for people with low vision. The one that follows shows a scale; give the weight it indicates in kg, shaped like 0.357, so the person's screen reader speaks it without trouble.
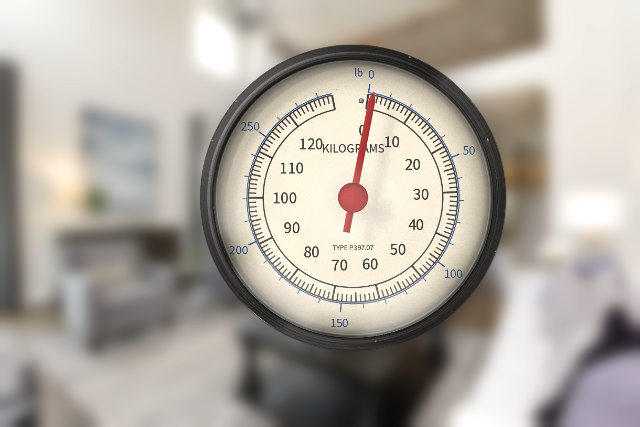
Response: 1
